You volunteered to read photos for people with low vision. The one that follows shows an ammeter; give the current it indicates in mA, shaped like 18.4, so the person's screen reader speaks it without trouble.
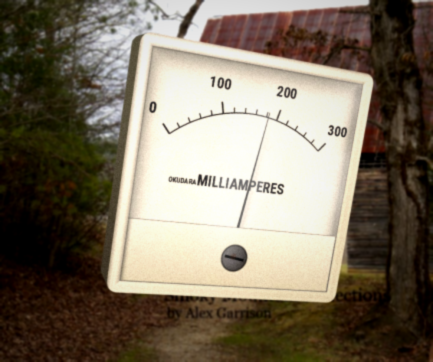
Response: 180
